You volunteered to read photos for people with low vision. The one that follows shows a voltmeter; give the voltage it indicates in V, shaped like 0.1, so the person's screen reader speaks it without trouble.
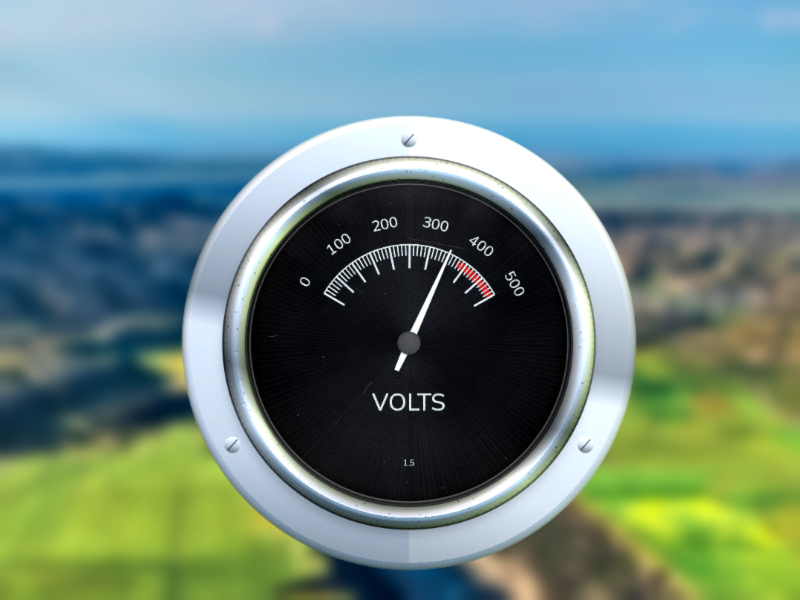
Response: 350
